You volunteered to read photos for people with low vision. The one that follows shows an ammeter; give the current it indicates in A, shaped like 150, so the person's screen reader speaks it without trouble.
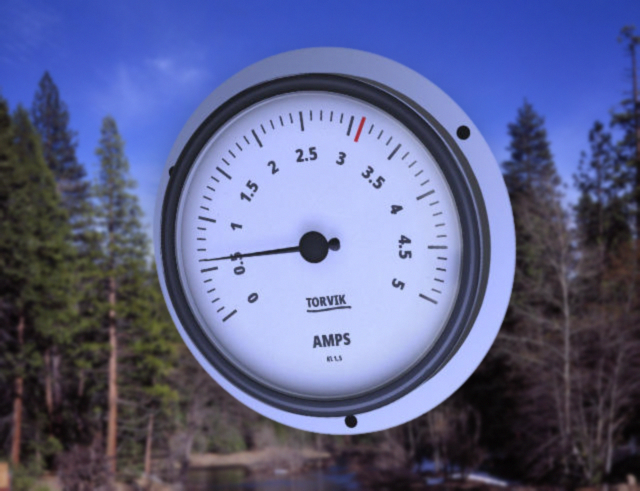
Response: 0.6
